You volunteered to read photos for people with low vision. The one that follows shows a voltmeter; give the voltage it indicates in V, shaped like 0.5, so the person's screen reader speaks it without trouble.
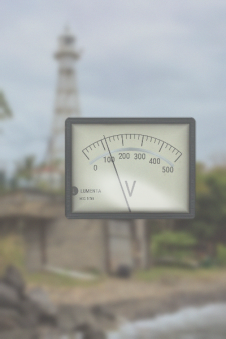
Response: 120
